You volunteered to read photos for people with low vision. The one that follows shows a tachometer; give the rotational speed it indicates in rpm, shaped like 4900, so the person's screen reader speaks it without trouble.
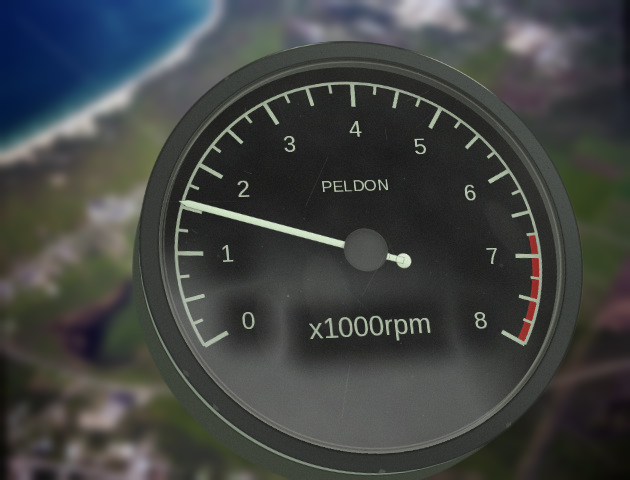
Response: 1500
